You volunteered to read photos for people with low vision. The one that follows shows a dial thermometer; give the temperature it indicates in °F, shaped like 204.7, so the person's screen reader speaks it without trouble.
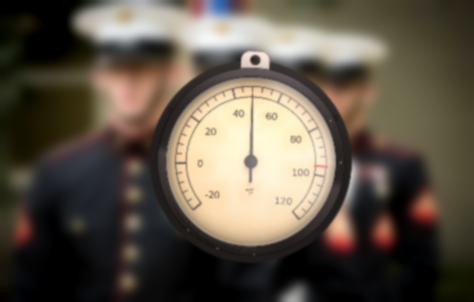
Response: 48
